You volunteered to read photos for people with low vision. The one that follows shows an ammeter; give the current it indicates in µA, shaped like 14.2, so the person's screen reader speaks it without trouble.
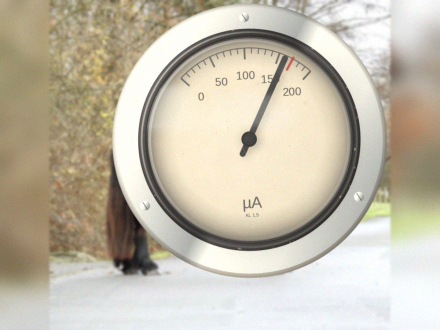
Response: 160
